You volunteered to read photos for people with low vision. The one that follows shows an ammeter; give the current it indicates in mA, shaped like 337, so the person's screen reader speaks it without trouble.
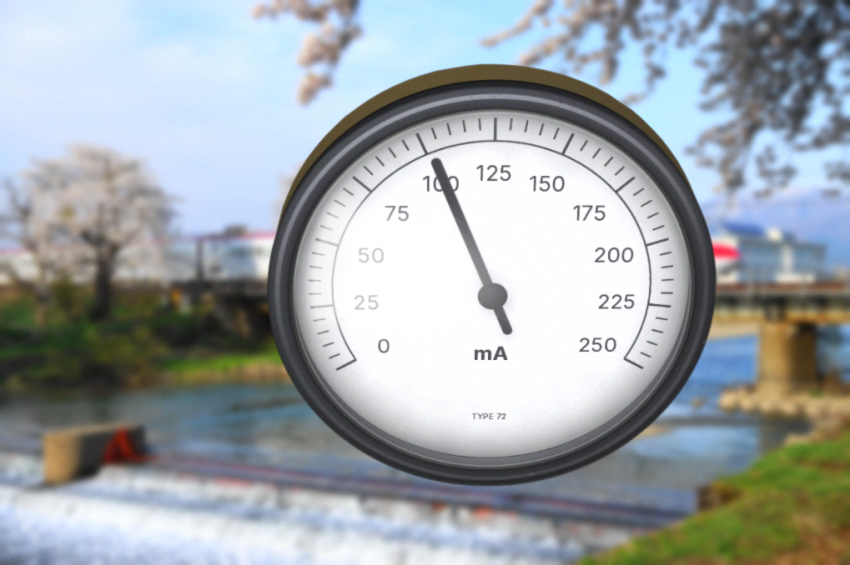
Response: 102.5
